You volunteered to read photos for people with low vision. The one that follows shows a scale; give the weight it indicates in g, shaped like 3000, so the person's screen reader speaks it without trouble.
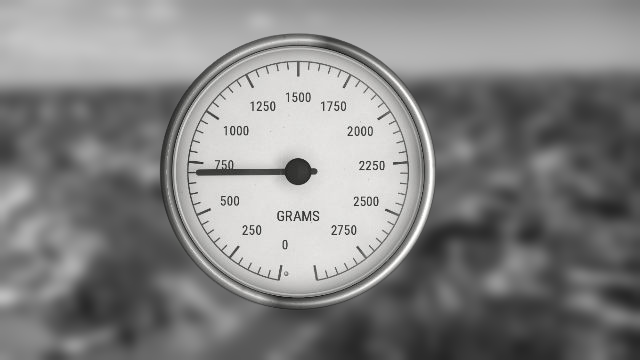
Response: 700
